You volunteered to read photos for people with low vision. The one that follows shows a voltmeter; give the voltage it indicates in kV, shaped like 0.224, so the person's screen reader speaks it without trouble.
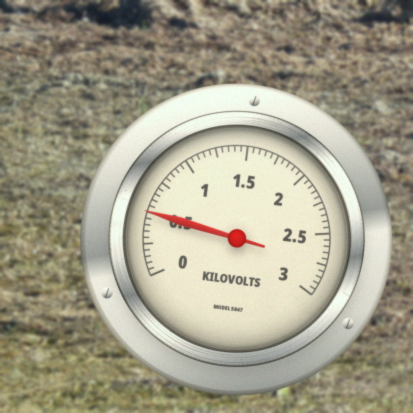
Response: 0.5
